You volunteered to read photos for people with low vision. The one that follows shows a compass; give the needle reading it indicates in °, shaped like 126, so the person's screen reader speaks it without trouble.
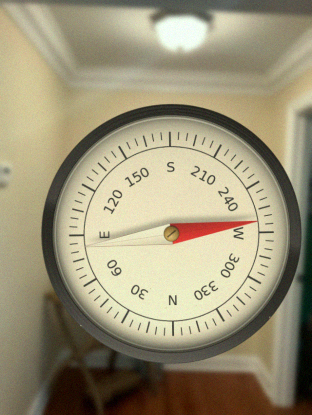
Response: 262.5
